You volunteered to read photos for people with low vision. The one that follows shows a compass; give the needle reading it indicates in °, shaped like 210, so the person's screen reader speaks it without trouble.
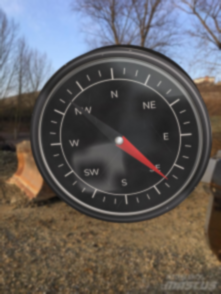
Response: 135
